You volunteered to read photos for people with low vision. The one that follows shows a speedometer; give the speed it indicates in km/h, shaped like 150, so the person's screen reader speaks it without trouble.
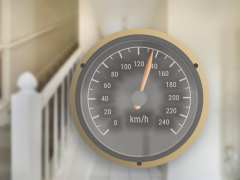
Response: 135
